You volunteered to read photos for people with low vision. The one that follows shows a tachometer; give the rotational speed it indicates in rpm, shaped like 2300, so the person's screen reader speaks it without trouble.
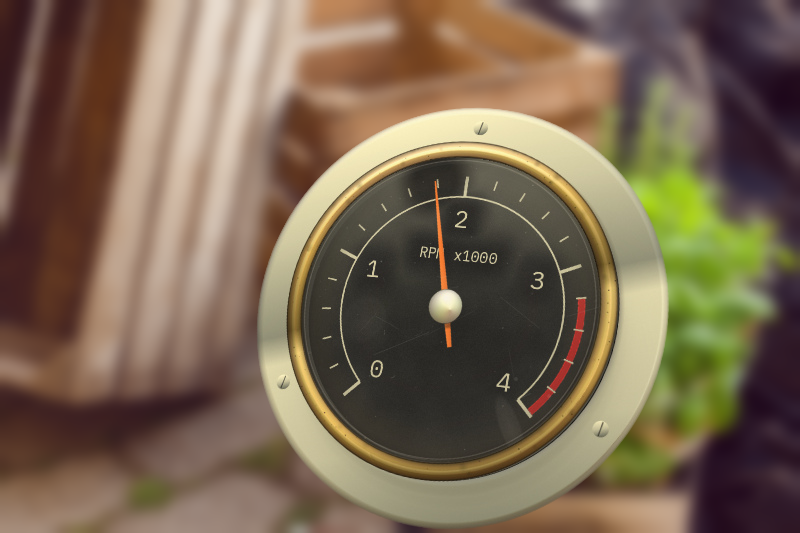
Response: 1800
